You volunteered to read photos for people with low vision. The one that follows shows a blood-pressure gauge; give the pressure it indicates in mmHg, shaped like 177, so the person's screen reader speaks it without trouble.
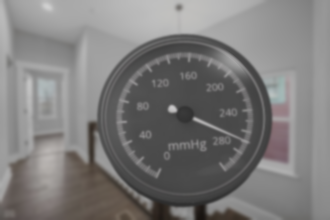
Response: 270
